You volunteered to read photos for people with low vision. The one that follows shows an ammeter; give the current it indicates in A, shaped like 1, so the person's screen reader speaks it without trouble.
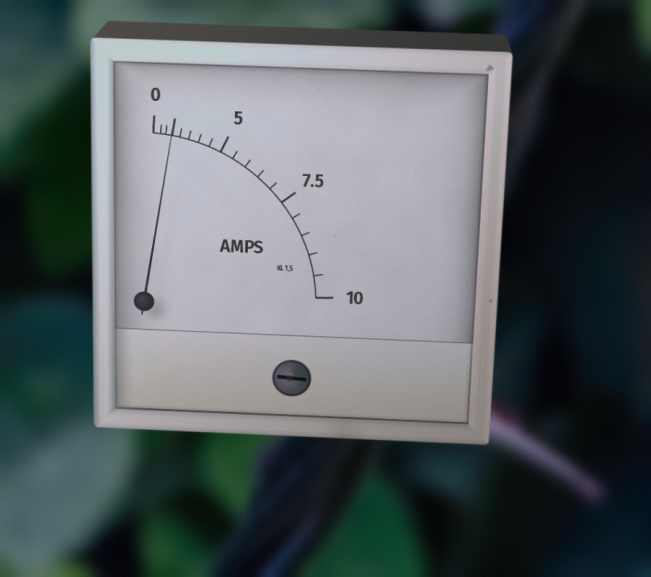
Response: 2.5
